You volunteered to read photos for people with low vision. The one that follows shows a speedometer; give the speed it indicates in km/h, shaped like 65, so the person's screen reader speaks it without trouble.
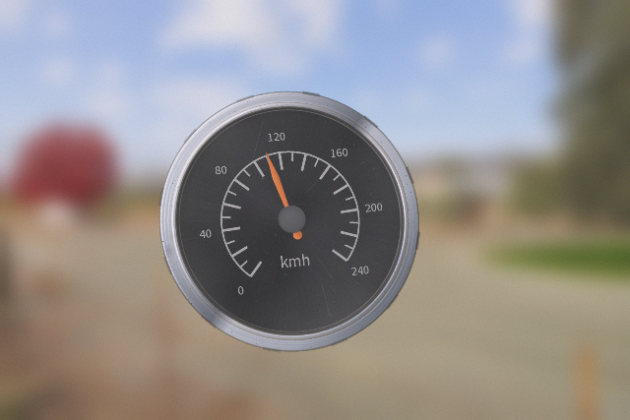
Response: 110
